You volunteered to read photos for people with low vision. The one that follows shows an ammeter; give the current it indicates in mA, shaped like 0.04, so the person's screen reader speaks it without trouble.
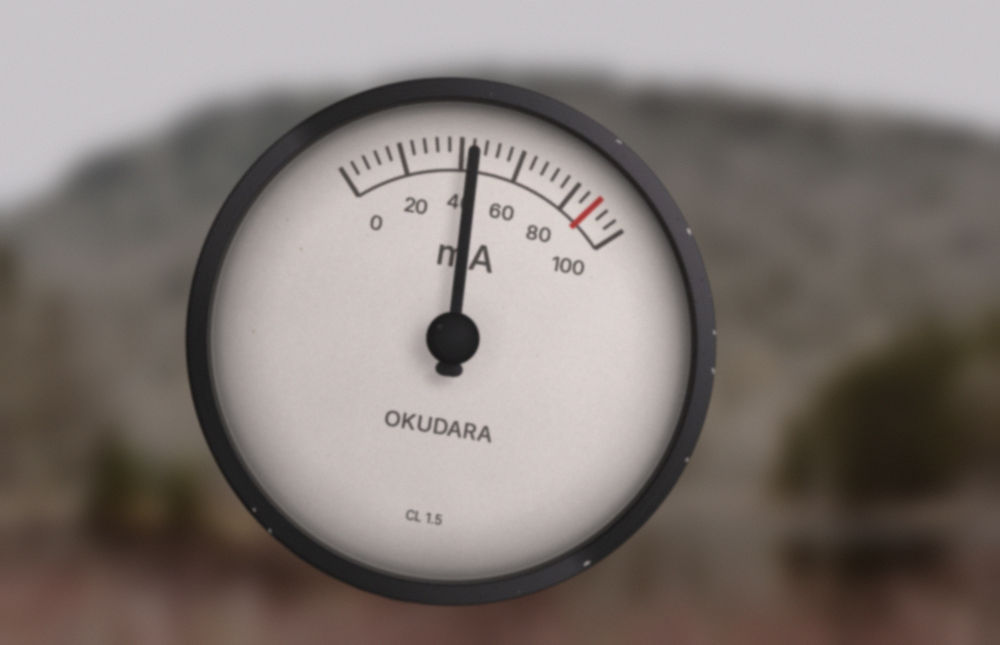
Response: 44
